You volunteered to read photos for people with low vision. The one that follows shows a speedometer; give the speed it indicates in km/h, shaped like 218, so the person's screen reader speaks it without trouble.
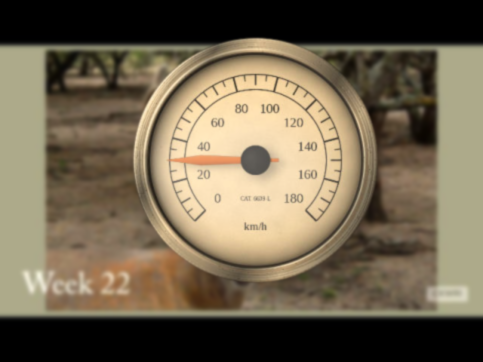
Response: 30
